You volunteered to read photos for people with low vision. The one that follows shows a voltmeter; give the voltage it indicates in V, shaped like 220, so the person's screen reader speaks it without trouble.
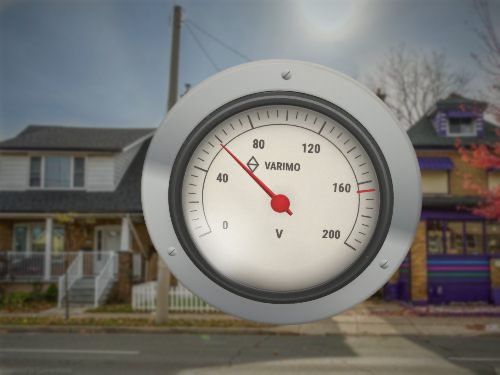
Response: 60
